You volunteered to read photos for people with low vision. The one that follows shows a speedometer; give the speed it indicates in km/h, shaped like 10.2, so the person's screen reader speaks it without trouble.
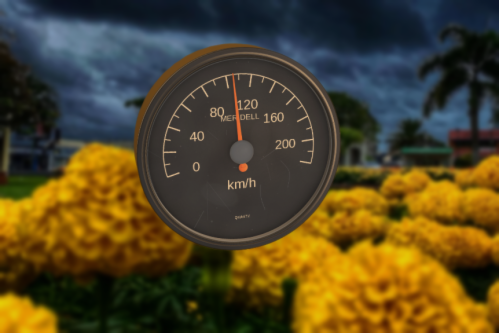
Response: 105
